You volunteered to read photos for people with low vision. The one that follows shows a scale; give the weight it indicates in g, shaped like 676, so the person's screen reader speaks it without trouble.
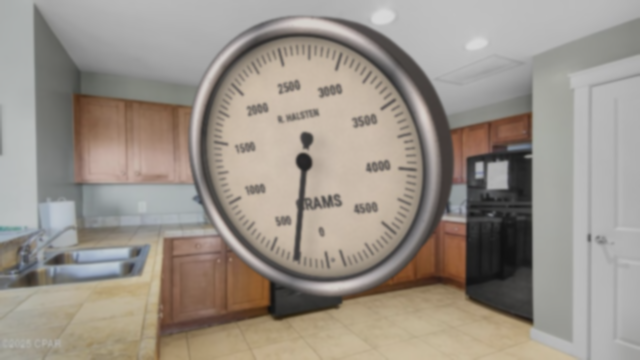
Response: 250
